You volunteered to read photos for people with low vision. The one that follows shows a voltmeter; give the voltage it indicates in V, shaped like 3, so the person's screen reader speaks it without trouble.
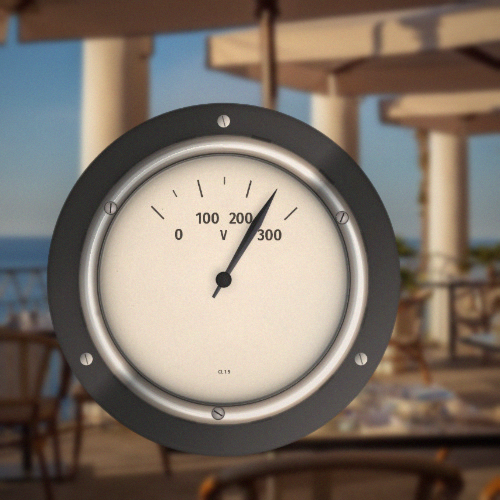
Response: 250
